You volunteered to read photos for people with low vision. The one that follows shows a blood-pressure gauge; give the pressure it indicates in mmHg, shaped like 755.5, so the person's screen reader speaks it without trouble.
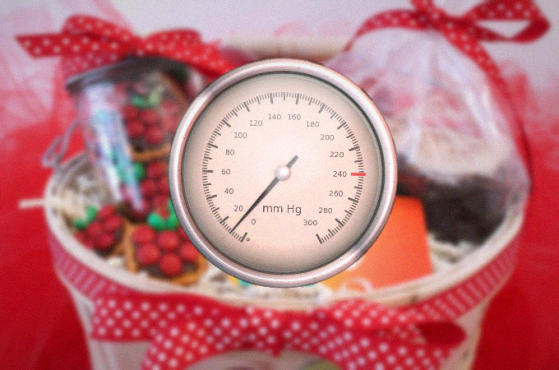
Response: 10
